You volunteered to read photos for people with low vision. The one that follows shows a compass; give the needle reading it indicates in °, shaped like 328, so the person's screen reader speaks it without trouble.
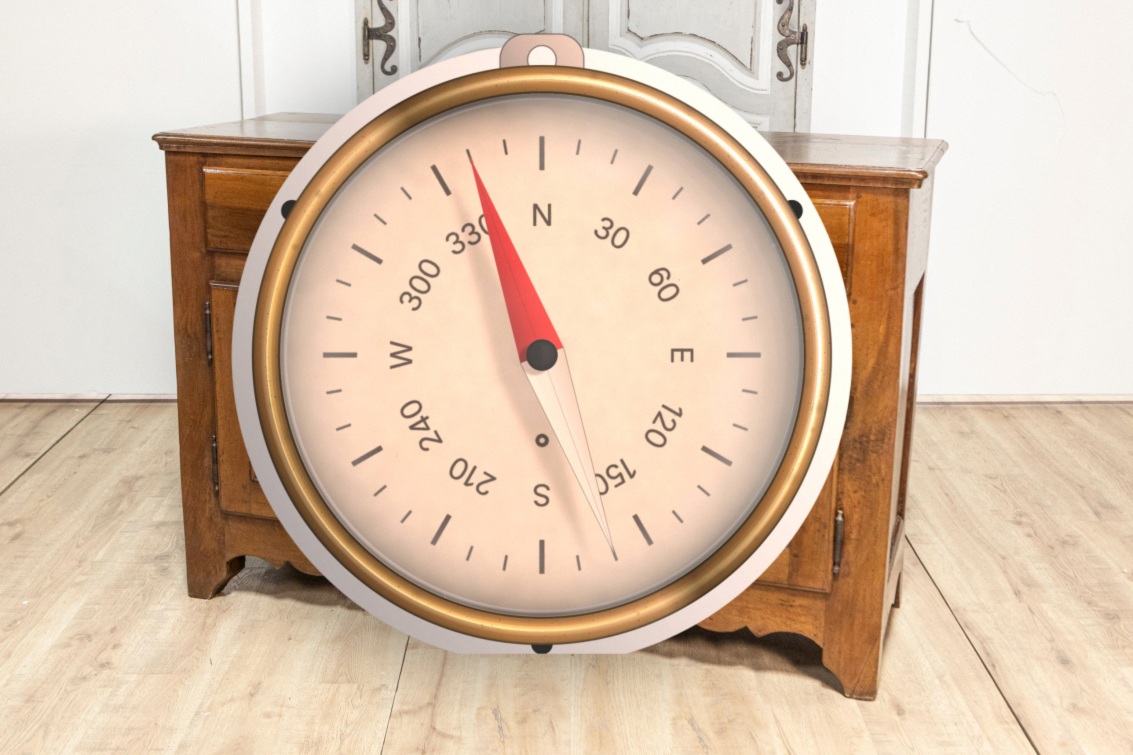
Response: 340
